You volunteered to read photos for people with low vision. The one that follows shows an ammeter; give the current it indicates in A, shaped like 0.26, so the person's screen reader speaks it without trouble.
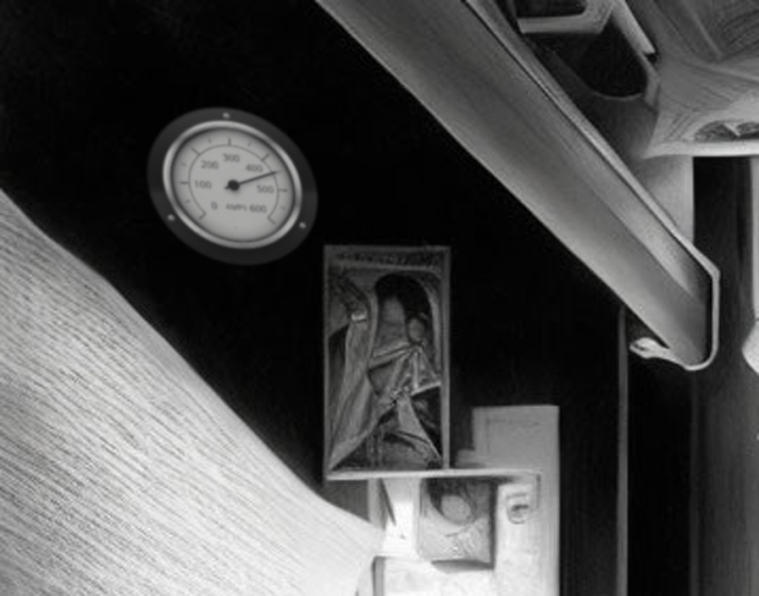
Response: 450
